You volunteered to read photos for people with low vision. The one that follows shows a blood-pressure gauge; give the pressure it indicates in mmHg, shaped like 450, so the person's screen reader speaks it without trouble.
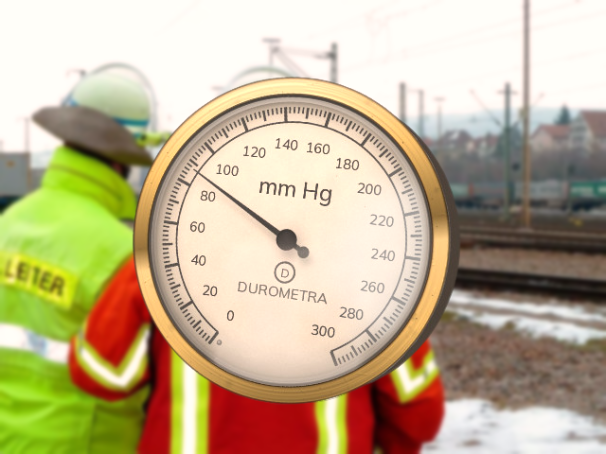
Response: 88
